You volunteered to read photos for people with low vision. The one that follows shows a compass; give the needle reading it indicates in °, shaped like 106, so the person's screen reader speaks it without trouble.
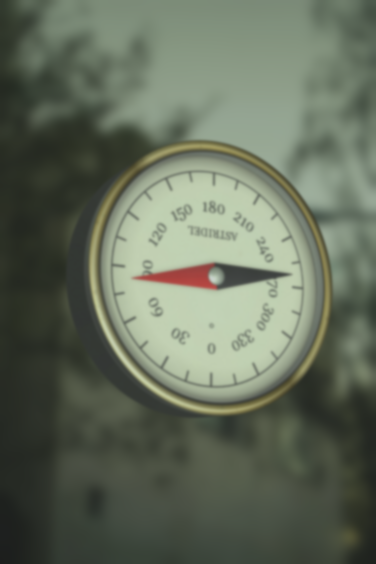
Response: 82.5
